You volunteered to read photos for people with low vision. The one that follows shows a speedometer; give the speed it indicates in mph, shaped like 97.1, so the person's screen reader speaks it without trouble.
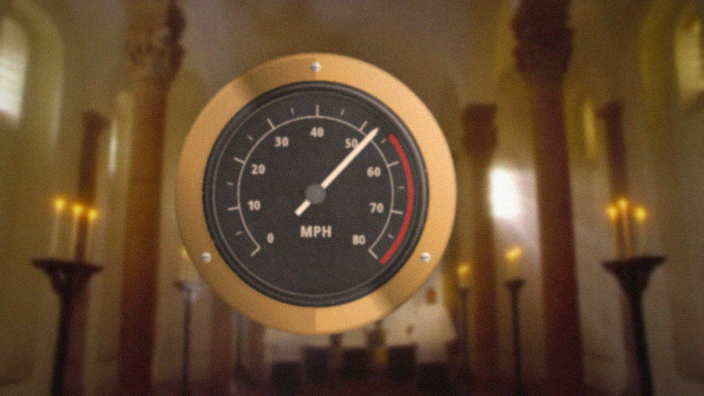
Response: 52.5
